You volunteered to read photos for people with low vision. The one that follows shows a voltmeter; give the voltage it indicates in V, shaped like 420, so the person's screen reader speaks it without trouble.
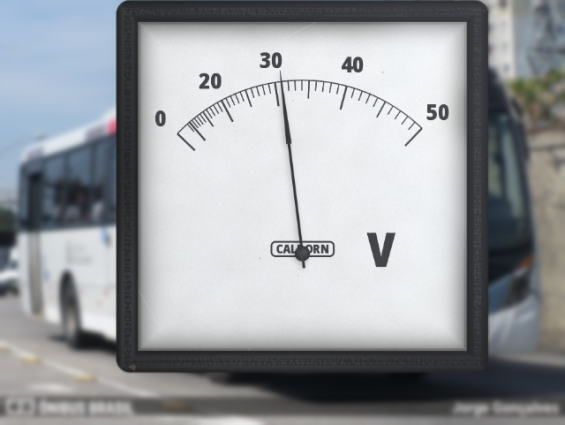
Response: 31
